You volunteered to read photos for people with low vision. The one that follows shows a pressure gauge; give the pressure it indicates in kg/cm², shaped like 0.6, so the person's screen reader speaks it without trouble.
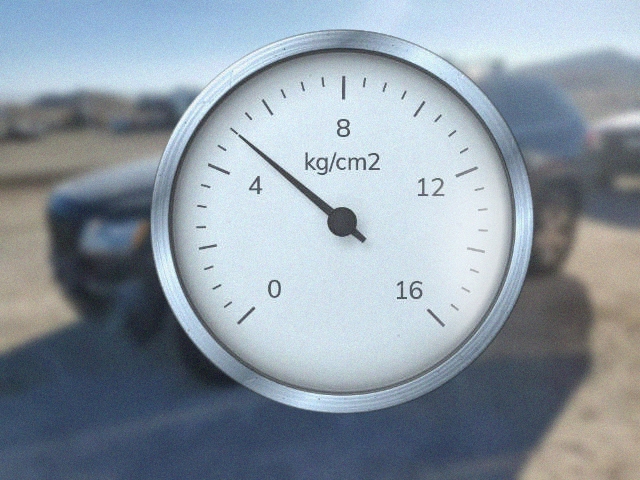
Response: 5
